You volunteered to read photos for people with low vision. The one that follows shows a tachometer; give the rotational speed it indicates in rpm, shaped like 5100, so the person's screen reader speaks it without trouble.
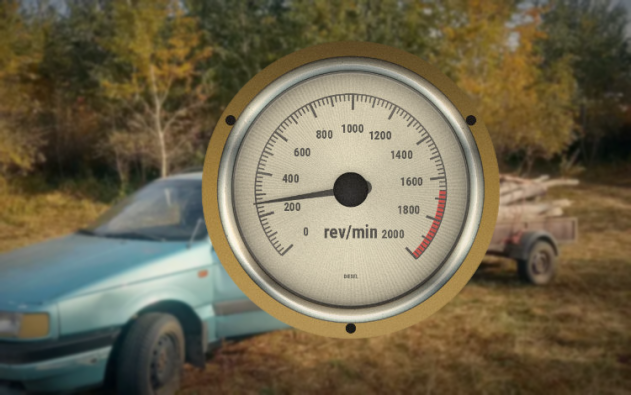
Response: 260
